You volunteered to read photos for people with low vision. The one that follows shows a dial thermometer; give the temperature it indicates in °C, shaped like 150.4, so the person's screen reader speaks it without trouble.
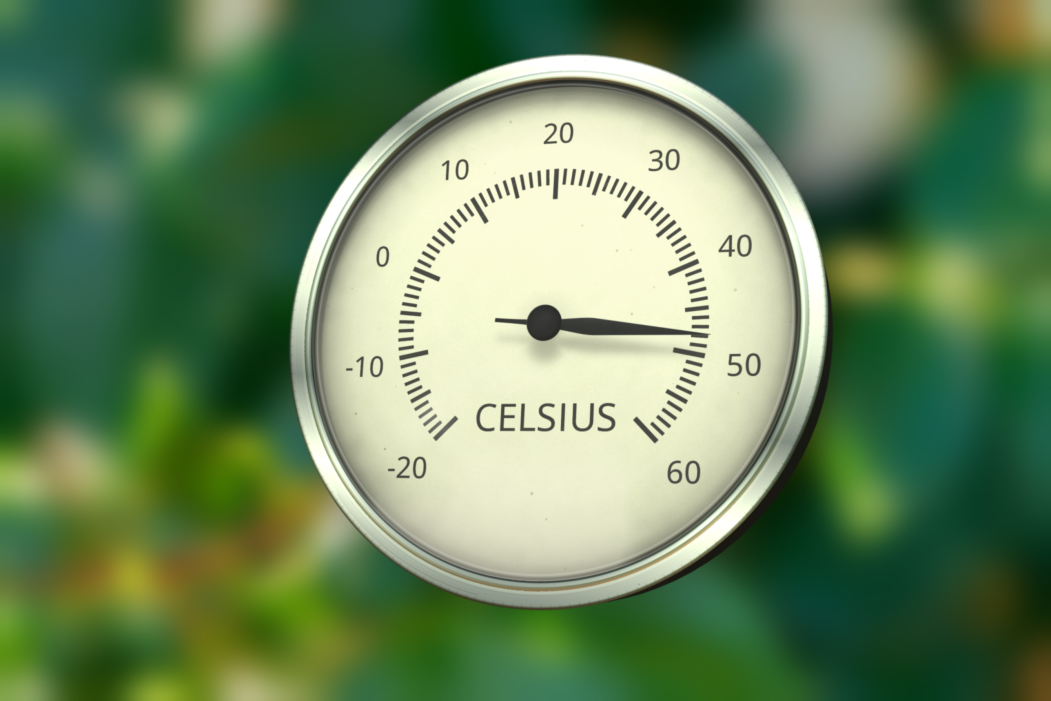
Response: 48
